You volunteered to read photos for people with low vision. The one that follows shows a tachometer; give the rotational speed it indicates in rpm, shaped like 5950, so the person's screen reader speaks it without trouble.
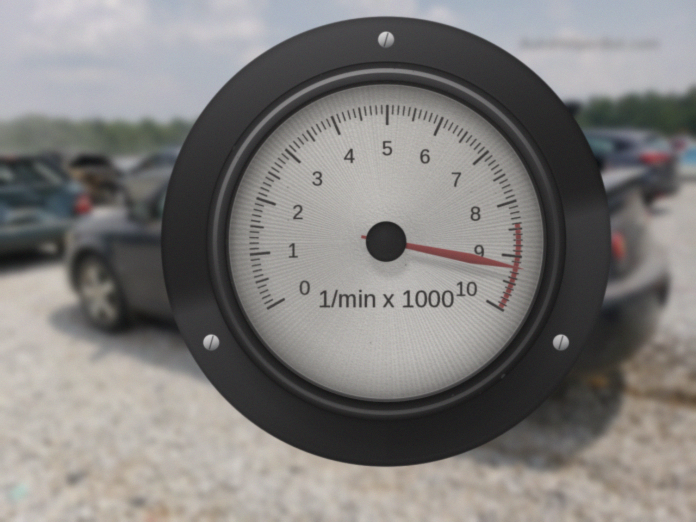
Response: 9200
